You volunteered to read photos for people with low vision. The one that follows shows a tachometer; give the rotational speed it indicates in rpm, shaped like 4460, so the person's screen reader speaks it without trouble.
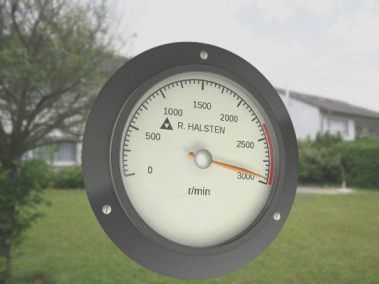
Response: 2950
